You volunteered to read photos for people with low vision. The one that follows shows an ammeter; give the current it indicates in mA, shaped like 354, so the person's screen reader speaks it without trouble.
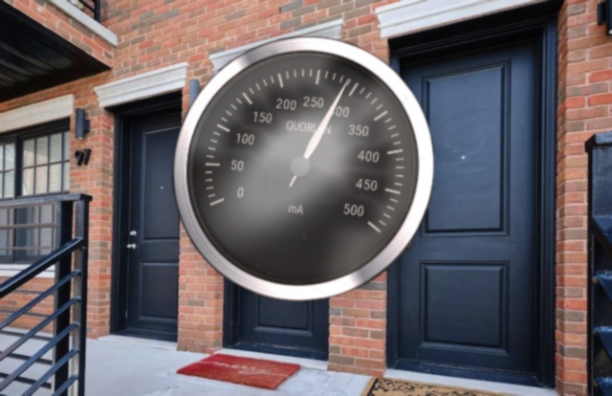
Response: 290
